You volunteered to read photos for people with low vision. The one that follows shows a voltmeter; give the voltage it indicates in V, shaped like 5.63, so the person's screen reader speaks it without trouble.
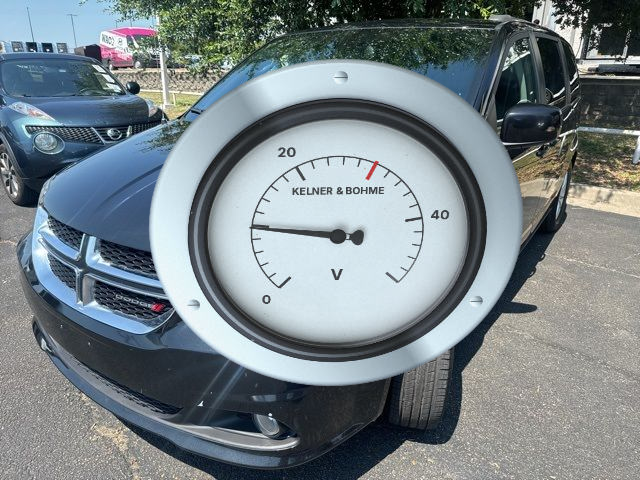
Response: 10
